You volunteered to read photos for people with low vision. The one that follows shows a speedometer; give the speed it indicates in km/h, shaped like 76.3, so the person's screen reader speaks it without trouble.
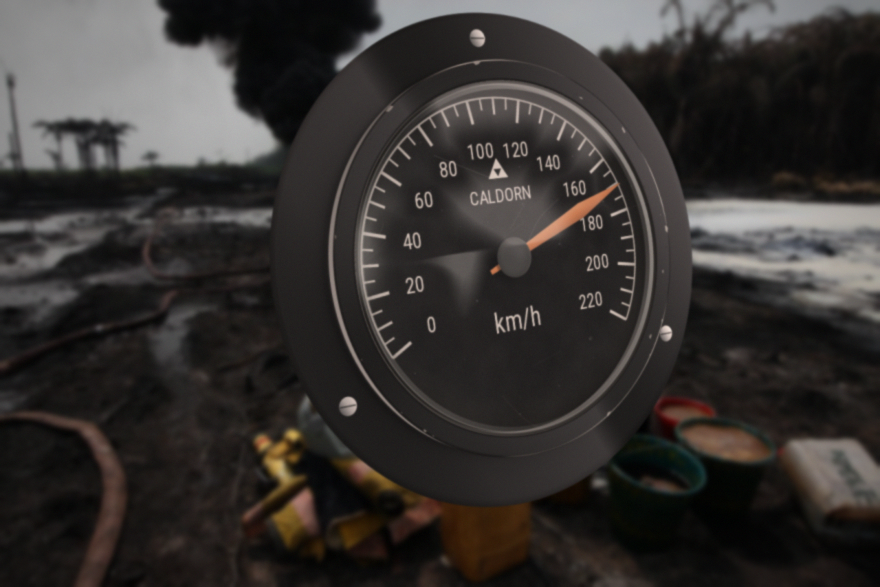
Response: 170
